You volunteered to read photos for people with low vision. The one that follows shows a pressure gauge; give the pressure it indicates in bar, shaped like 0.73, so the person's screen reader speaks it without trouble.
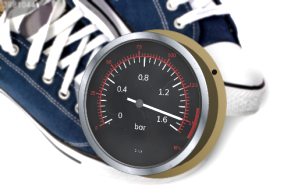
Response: 1.5
